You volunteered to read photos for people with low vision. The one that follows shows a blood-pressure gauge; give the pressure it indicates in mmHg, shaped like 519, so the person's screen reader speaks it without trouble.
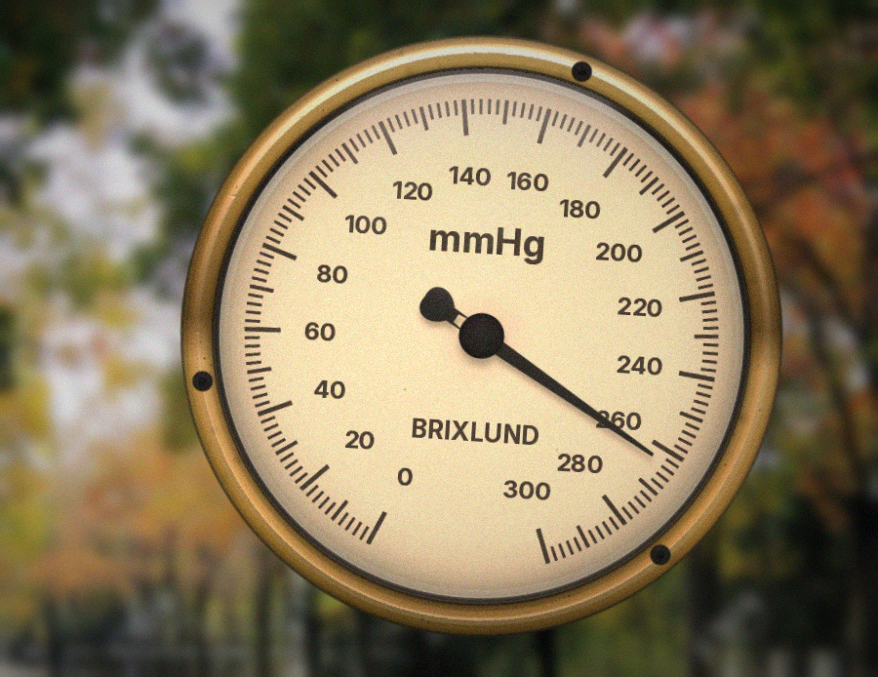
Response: 263
